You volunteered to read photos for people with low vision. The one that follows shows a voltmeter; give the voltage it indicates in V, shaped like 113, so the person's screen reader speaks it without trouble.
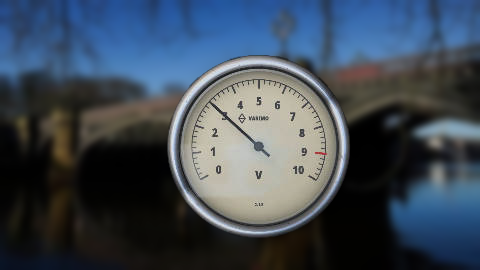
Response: 3
